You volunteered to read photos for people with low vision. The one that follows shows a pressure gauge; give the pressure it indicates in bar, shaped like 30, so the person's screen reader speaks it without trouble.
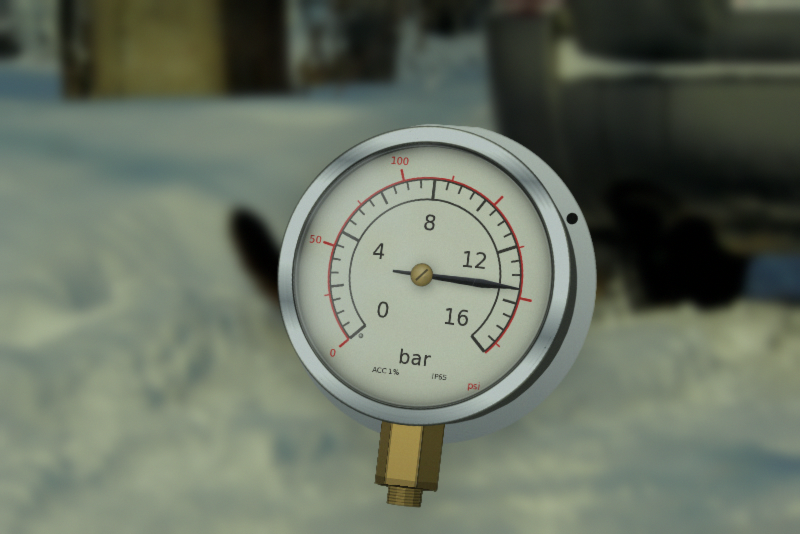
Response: 13.5
